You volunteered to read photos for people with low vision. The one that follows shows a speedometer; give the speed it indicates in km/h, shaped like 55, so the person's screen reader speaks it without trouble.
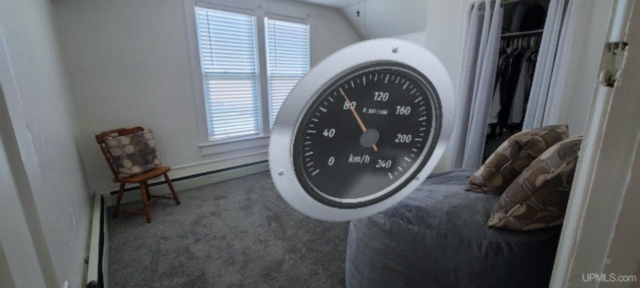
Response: 80
